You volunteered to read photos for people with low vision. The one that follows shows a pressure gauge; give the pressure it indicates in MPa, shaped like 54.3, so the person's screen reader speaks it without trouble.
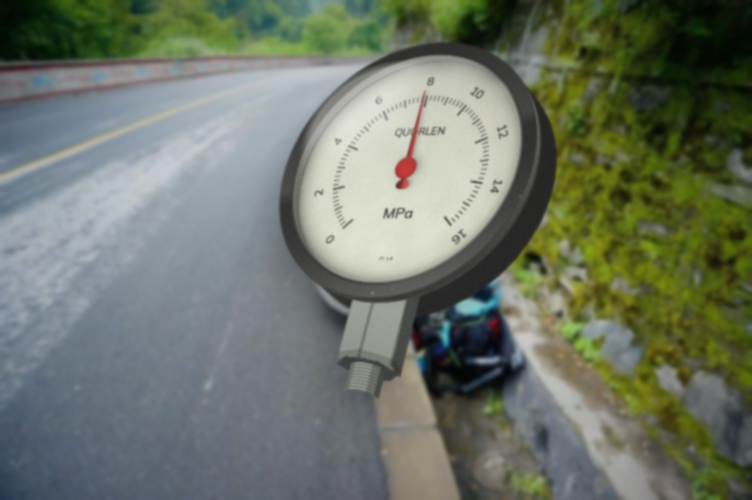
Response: 8
